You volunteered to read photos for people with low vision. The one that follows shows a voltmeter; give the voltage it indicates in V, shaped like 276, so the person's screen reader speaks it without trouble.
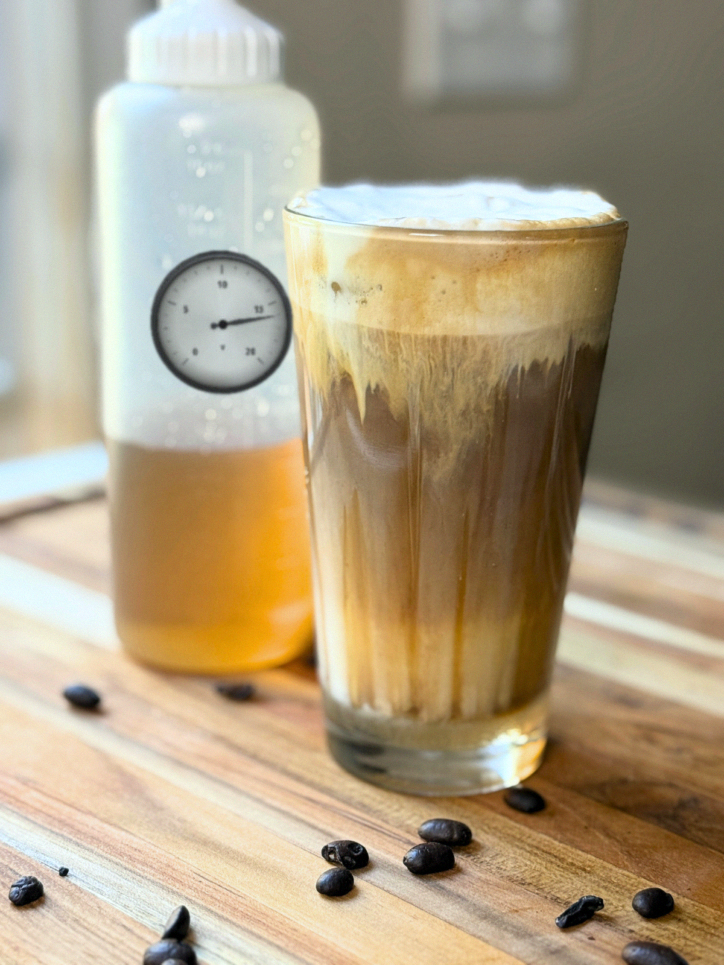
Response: 16
